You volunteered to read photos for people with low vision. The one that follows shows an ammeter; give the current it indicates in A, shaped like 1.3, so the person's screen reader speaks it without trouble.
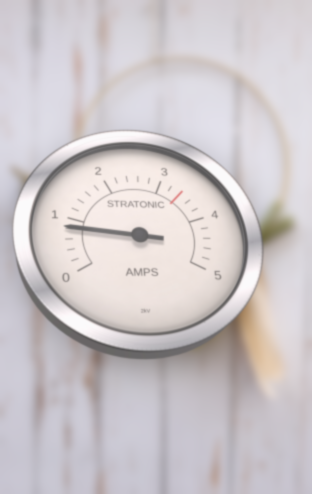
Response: 0.8
